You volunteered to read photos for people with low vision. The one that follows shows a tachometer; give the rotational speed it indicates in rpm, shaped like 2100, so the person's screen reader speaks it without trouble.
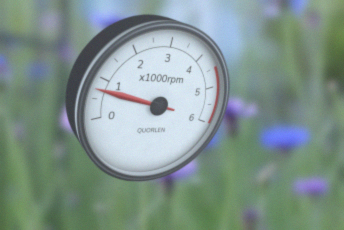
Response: 750
